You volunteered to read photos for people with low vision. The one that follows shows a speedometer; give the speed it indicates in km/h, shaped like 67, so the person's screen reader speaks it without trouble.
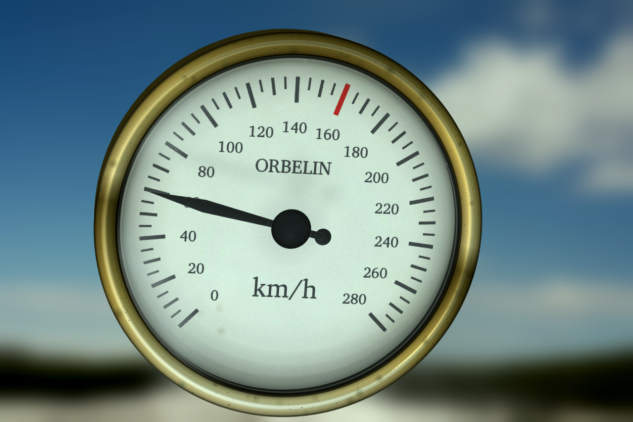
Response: 60
